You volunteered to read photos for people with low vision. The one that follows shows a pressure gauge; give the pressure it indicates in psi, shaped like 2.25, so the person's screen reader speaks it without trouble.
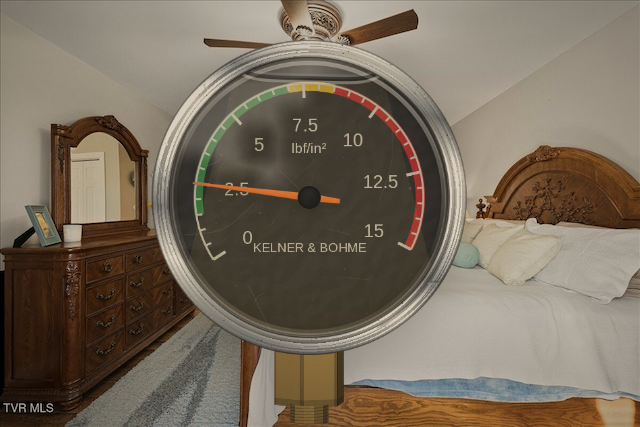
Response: 2.5
